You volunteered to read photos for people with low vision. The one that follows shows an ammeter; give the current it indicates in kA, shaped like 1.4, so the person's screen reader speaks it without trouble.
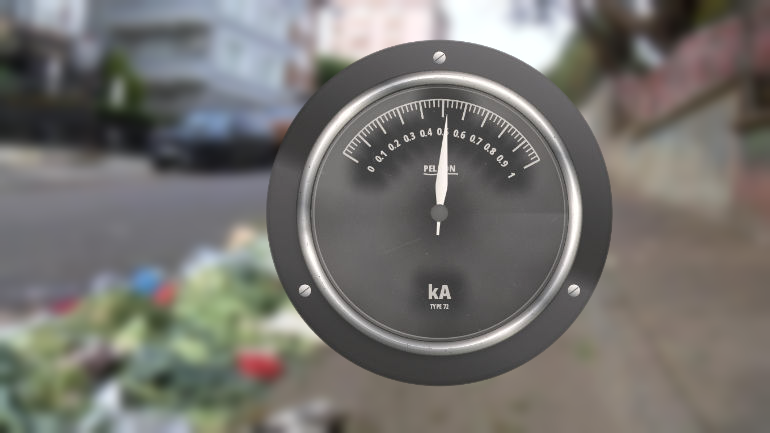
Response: 0.52
